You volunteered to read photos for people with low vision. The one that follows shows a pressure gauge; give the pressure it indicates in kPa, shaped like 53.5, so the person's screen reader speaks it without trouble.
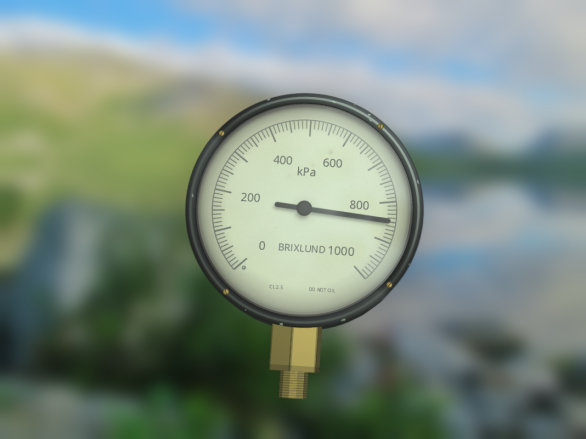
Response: 850
